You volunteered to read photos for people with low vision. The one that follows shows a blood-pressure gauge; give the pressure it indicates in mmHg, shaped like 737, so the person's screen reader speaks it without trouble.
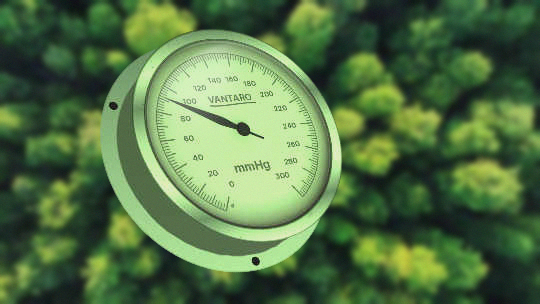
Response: 90
